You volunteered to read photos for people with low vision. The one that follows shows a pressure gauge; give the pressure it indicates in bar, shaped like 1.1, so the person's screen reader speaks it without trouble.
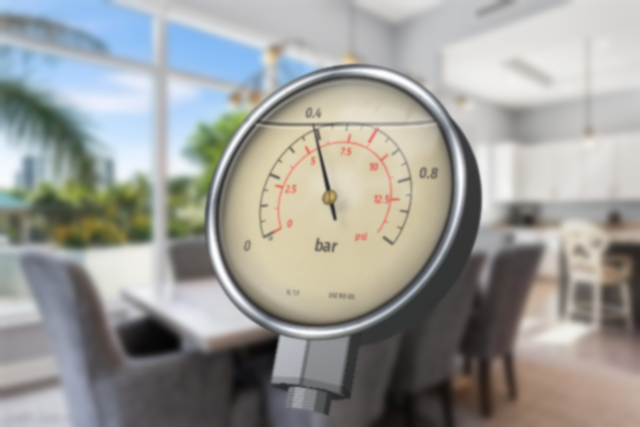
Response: 0.4
